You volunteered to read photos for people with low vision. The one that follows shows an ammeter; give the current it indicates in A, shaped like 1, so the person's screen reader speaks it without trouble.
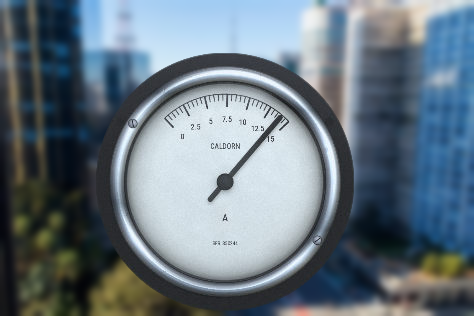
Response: 14
